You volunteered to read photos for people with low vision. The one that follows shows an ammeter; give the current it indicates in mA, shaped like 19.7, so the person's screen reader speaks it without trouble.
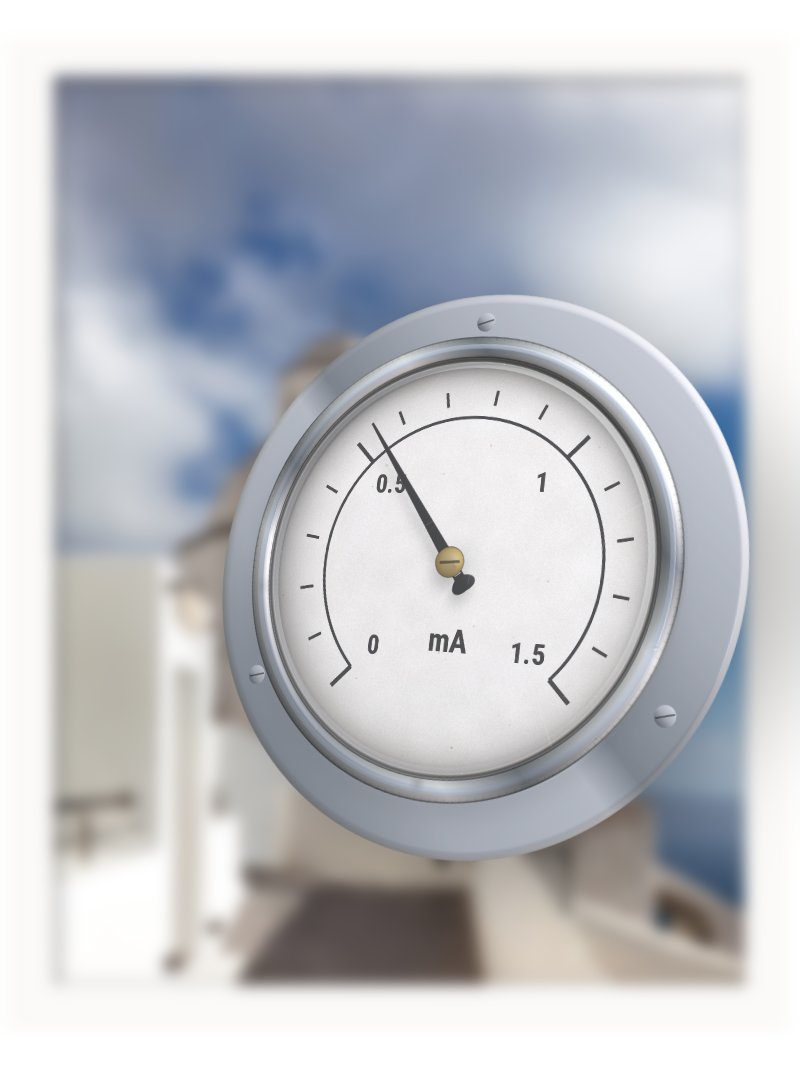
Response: 0.55
